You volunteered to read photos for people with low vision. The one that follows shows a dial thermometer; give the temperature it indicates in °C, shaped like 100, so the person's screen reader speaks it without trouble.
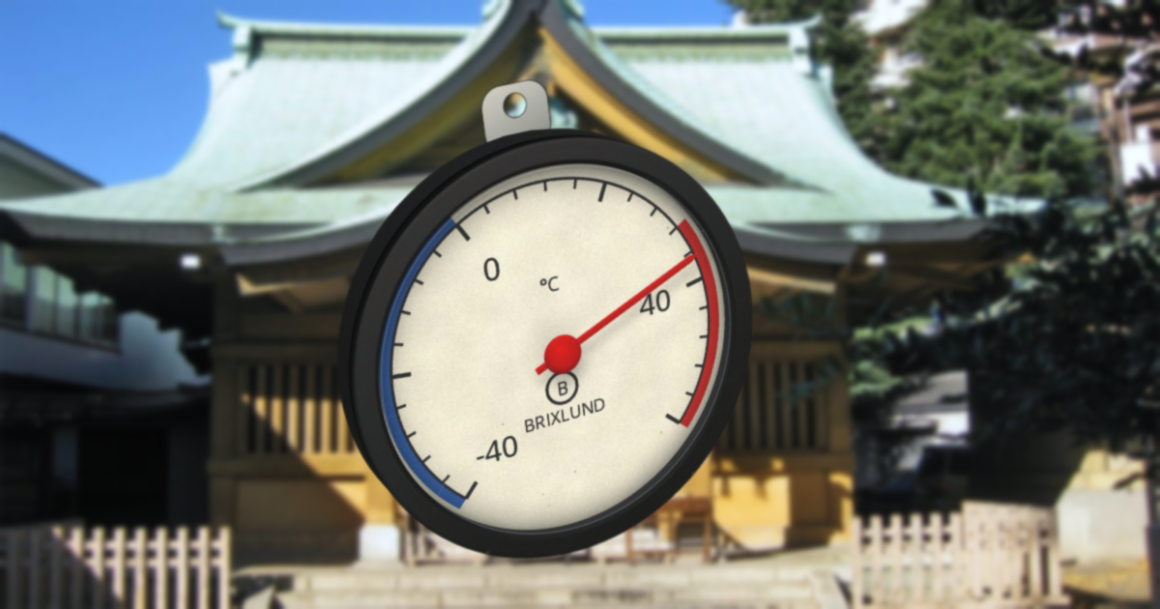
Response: 36
